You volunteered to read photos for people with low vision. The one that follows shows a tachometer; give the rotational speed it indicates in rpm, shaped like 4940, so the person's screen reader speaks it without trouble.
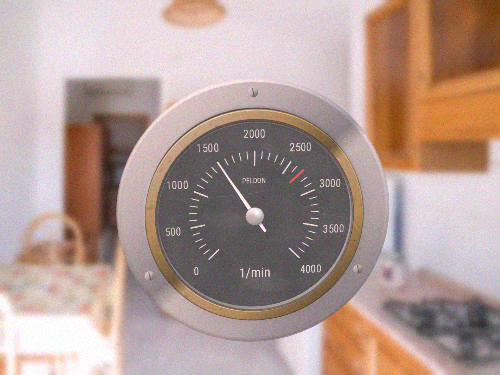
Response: 1500
